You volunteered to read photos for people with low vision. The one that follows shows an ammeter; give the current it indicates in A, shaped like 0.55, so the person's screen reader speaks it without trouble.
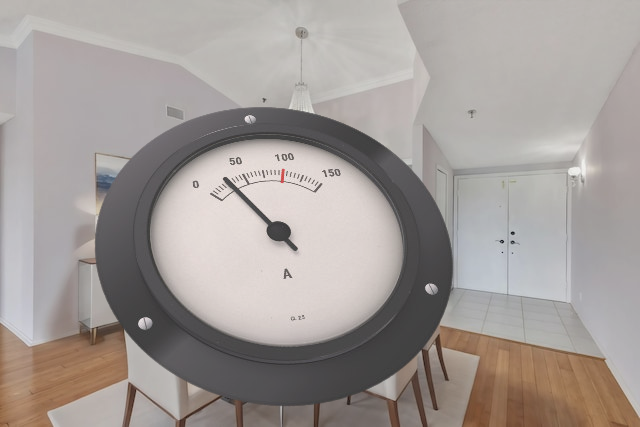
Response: 25
